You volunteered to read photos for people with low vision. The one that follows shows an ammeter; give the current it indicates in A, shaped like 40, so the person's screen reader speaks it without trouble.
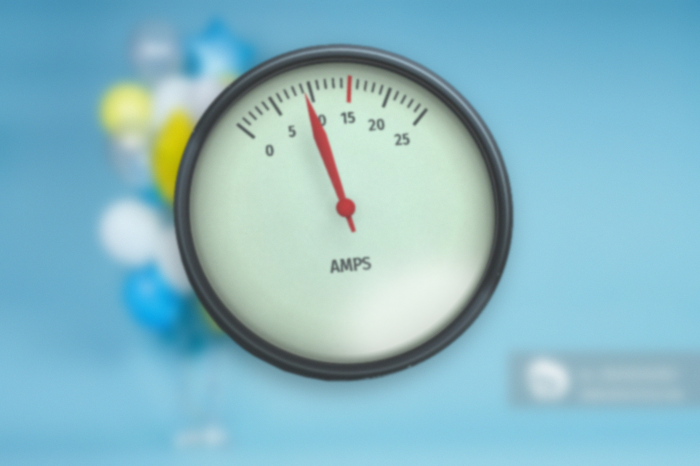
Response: 9
